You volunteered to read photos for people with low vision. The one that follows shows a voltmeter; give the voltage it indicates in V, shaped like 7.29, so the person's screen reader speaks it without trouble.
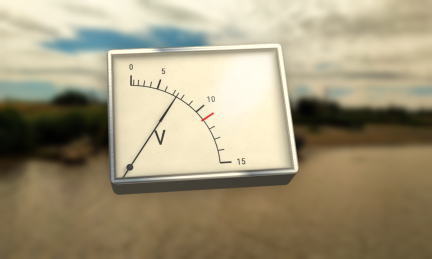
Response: 7.5
